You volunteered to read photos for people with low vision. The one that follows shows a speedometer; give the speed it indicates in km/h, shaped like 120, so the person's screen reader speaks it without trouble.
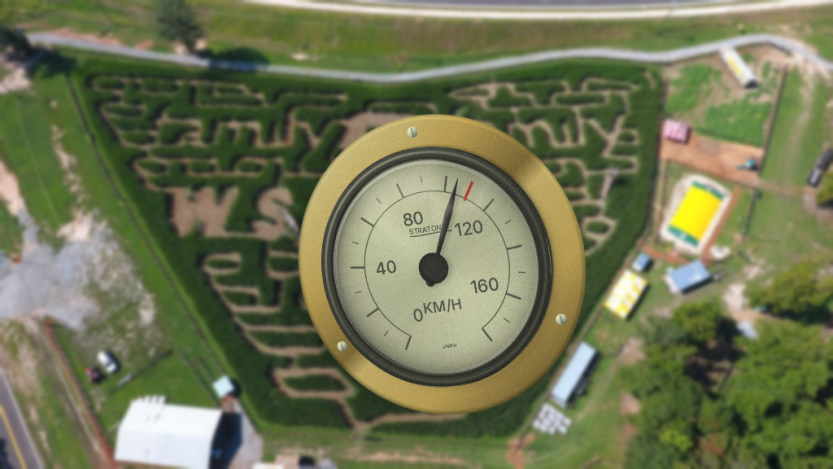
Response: 105
